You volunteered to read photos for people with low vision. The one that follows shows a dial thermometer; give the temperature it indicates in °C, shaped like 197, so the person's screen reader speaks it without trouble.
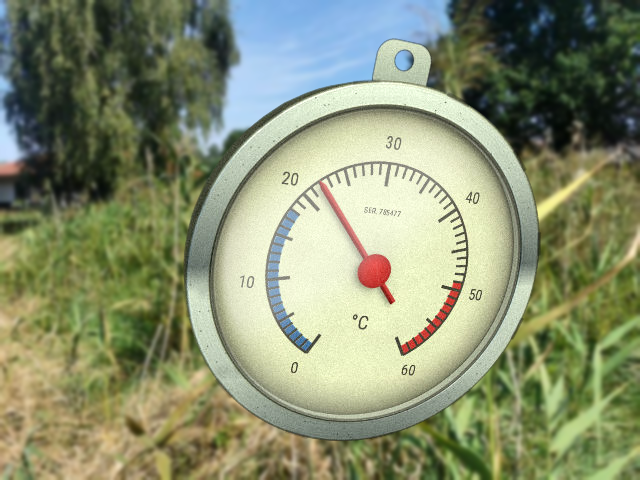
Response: 22
